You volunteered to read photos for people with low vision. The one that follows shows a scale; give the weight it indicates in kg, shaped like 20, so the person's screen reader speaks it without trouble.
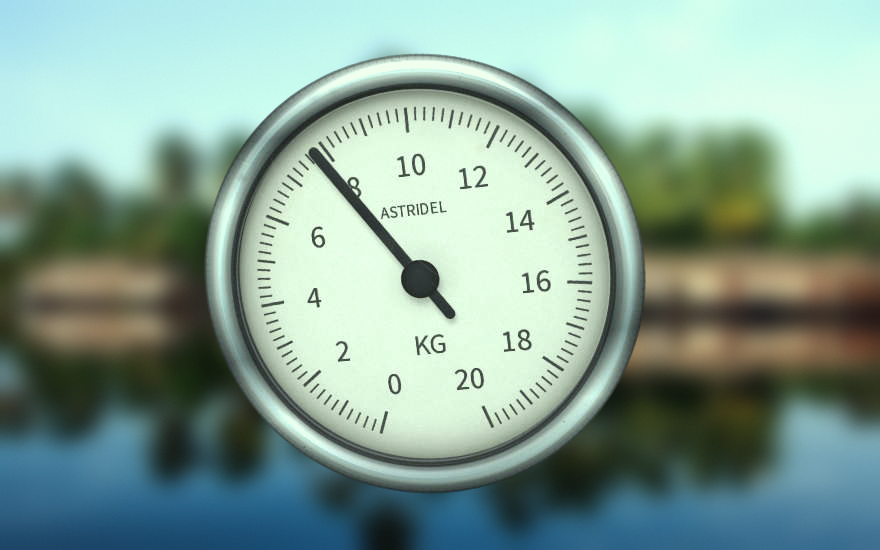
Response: 7.8
